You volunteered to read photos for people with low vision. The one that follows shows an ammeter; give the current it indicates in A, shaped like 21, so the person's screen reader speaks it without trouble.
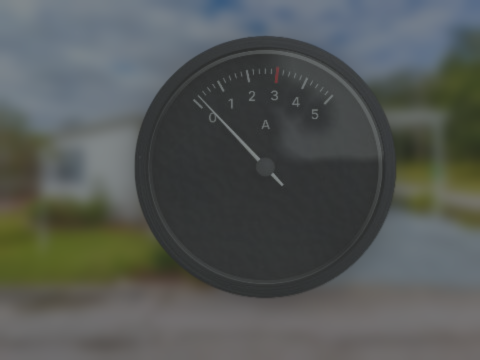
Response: 0.2
